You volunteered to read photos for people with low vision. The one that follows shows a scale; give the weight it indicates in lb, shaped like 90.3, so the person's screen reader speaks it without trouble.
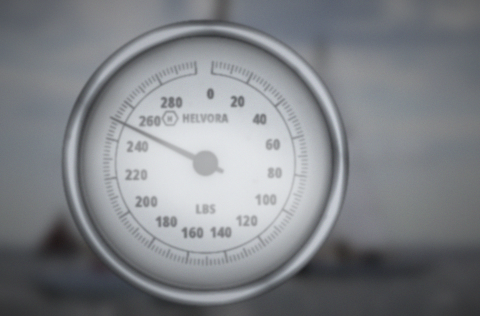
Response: 250
